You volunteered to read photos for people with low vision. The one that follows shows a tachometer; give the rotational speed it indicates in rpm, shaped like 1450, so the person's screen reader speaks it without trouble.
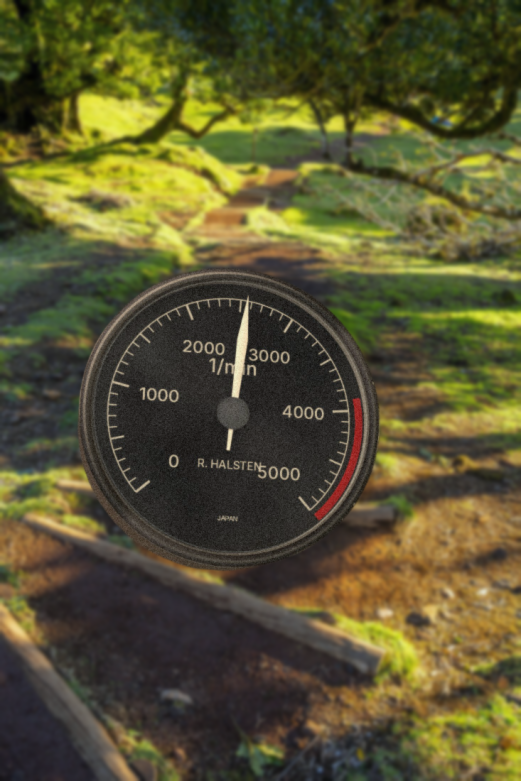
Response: 2550
